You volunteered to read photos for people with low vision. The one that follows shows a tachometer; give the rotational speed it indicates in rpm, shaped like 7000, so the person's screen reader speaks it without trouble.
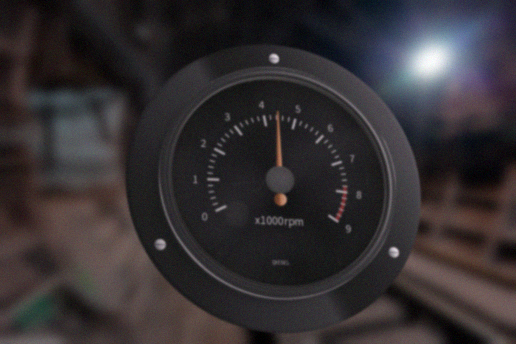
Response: 4400
